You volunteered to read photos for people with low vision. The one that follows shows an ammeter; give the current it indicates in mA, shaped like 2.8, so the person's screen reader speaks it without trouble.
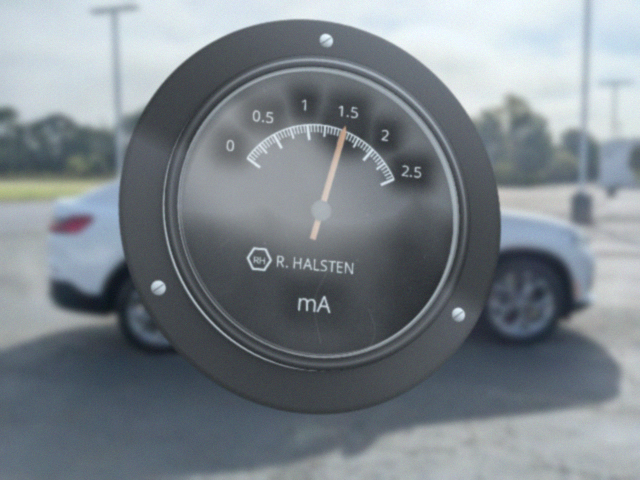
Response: 1.5
